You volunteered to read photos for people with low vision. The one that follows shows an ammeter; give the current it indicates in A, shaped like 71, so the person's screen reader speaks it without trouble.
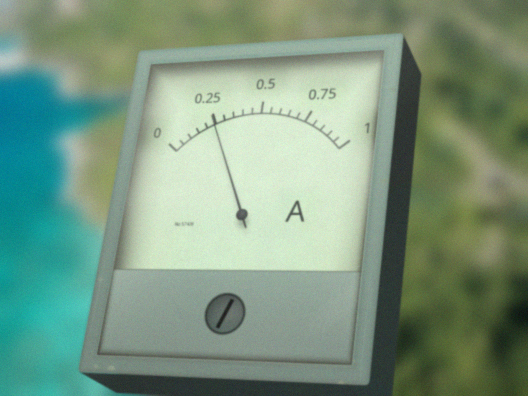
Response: 0.25
